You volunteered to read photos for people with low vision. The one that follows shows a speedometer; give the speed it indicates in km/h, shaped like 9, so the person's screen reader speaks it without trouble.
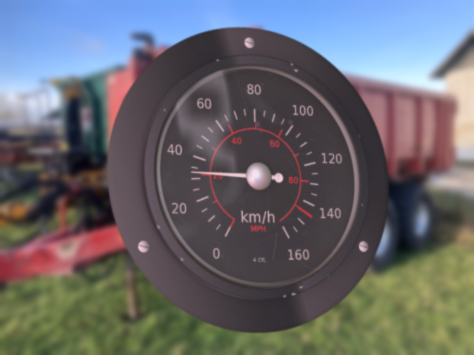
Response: 32.5
